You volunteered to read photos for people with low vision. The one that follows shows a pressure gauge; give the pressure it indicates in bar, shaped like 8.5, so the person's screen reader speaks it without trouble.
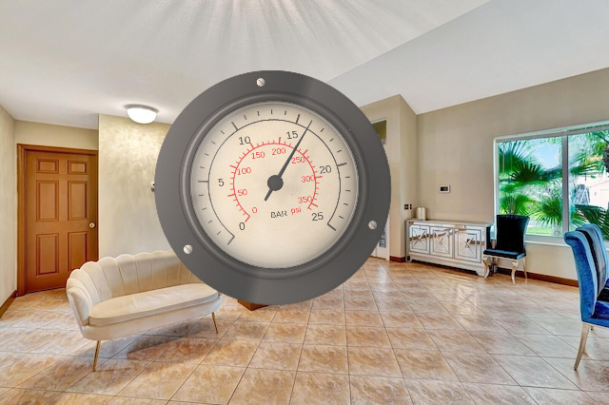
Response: 16
